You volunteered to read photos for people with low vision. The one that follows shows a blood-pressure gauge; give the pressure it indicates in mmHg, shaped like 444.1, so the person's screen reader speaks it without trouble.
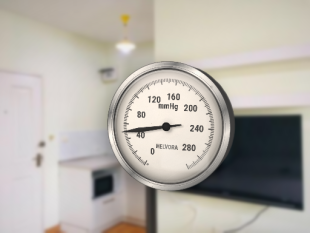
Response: 50
